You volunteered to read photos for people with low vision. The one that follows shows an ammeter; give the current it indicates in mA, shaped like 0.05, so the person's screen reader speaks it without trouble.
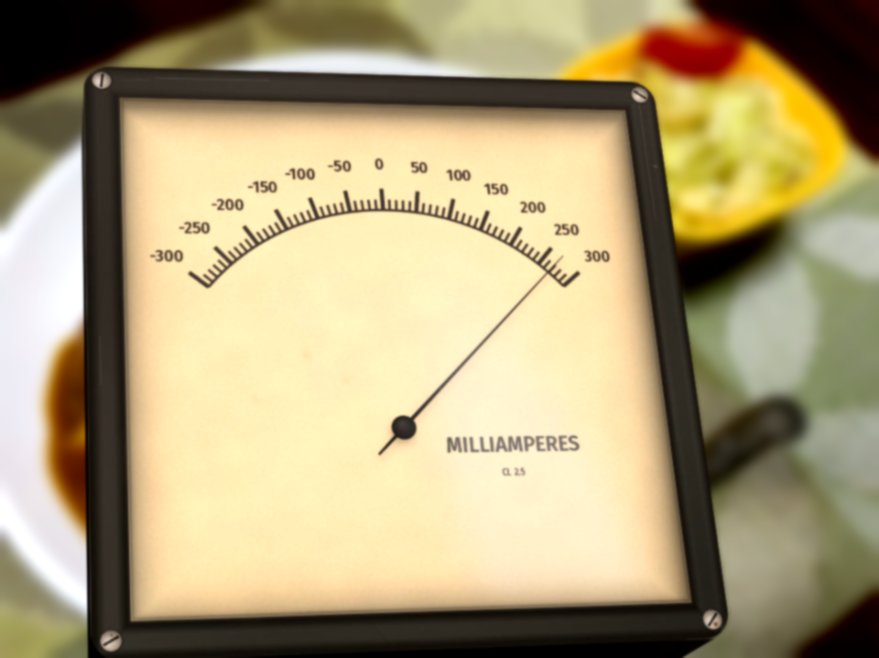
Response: 270
